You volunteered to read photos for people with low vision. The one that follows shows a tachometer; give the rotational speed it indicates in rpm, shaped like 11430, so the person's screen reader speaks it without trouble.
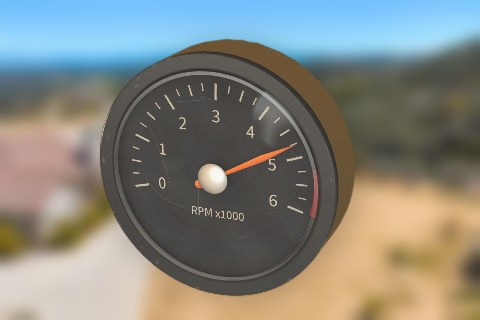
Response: 4750
